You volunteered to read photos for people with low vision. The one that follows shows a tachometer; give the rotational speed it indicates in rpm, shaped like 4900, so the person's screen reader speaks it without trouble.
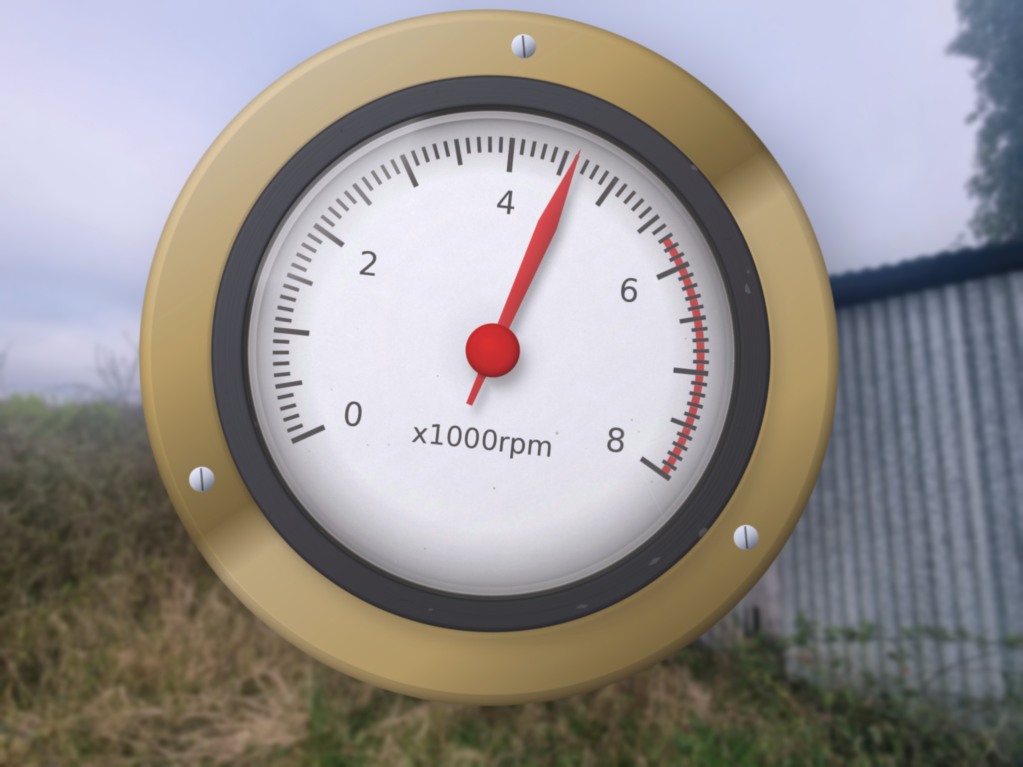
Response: 4600
